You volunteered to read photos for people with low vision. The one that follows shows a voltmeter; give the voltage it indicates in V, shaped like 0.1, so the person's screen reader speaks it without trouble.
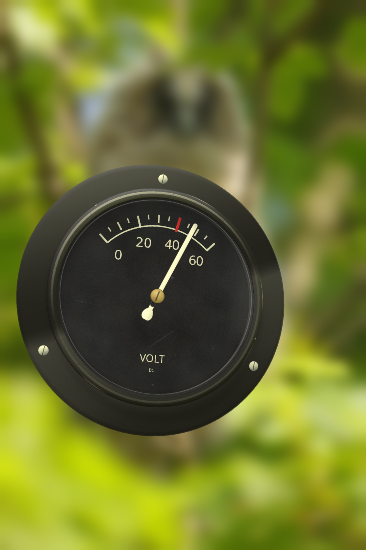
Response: 47.5
